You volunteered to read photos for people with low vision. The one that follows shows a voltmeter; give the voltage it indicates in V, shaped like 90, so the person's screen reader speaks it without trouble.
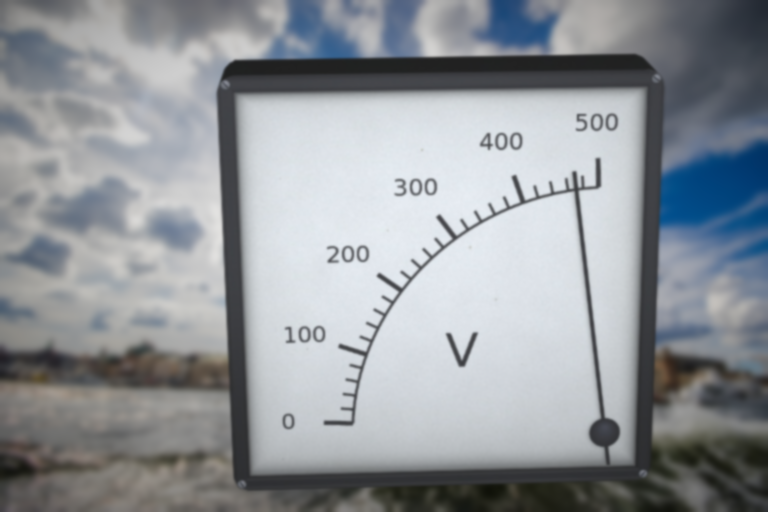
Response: 470
